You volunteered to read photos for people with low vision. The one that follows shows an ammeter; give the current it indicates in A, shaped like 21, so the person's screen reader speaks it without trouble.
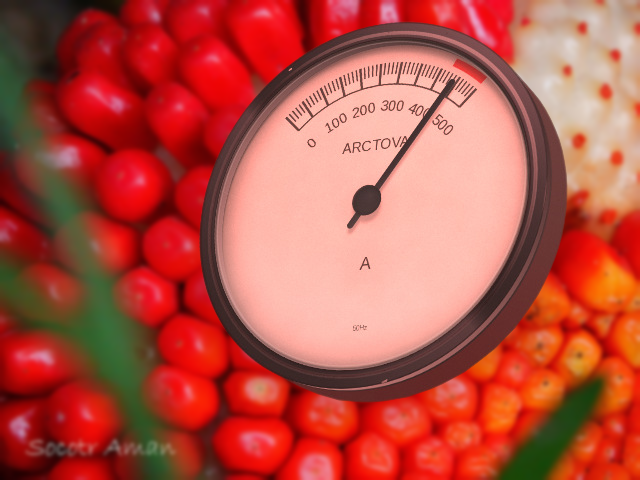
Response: 450
